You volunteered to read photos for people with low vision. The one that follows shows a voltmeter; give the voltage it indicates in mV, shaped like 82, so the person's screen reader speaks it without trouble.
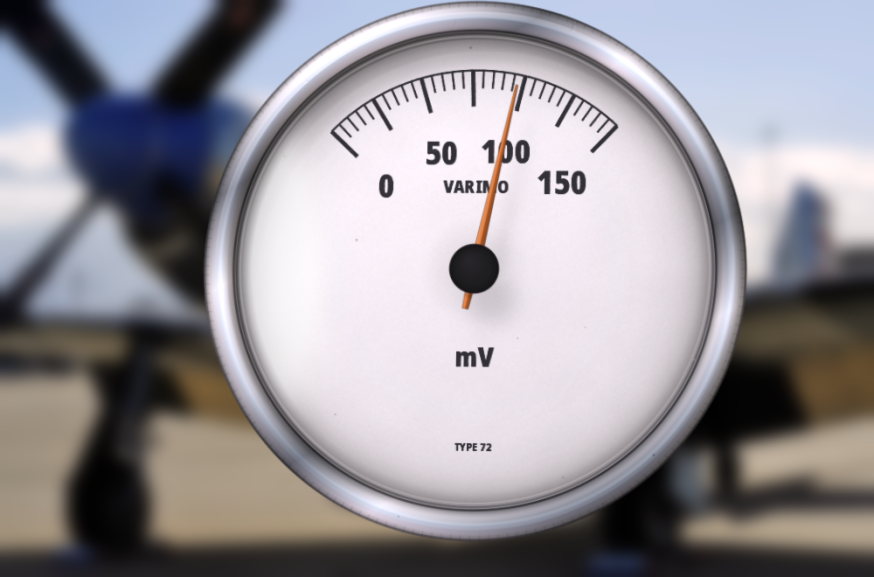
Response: 97.5
